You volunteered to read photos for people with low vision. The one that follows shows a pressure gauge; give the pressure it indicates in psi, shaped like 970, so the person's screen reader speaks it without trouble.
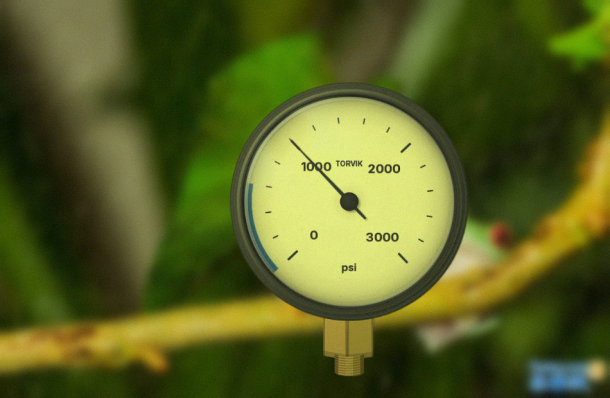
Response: 1000
